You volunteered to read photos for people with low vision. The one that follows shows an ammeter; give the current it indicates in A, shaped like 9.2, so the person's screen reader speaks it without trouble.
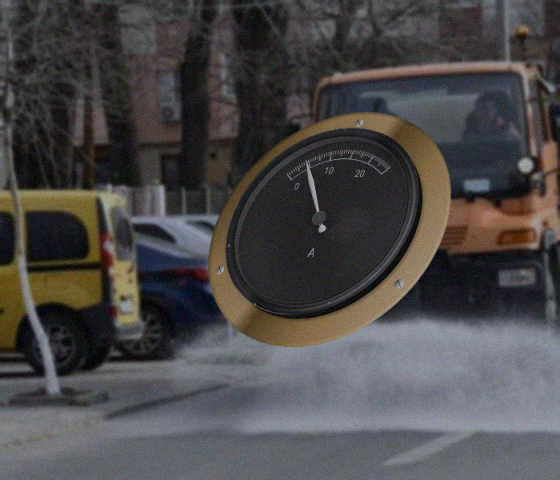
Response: 5
